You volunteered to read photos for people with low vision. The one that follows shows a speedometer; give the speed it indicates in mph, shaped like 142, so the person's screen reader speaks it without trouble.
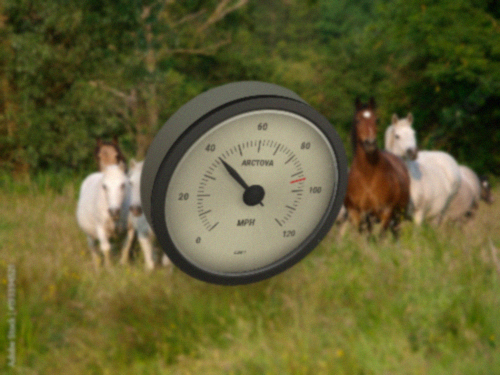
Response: 40
